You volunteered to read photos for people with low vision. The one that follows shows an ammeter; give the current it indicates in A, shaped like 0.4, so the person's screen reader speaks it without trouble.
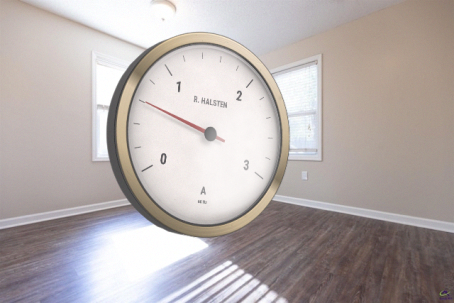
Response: 0.6
